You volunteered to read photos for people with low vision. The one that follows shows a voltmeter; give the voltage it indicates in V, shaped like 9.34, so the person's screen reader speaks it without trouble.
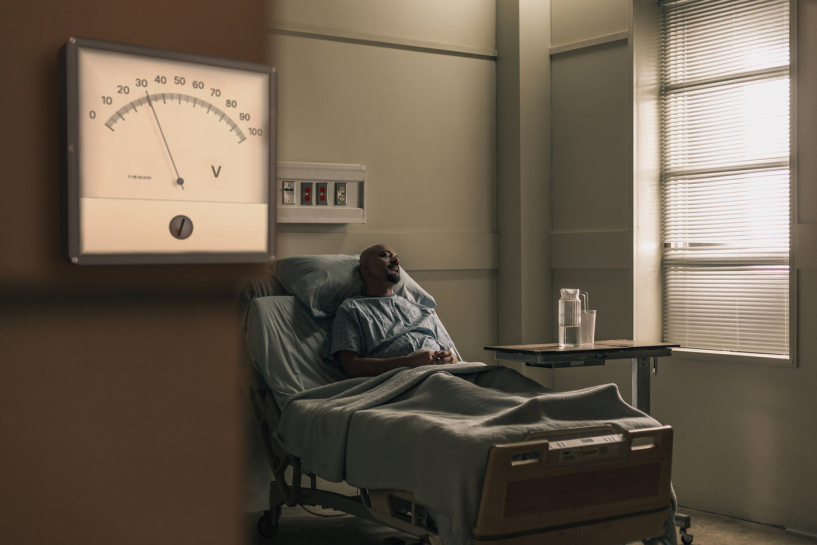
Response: 30
